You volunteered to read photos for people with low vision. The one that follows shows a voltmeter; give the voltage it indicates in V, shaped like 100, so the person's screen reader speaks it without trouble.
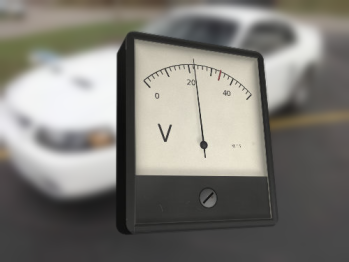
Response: 22
